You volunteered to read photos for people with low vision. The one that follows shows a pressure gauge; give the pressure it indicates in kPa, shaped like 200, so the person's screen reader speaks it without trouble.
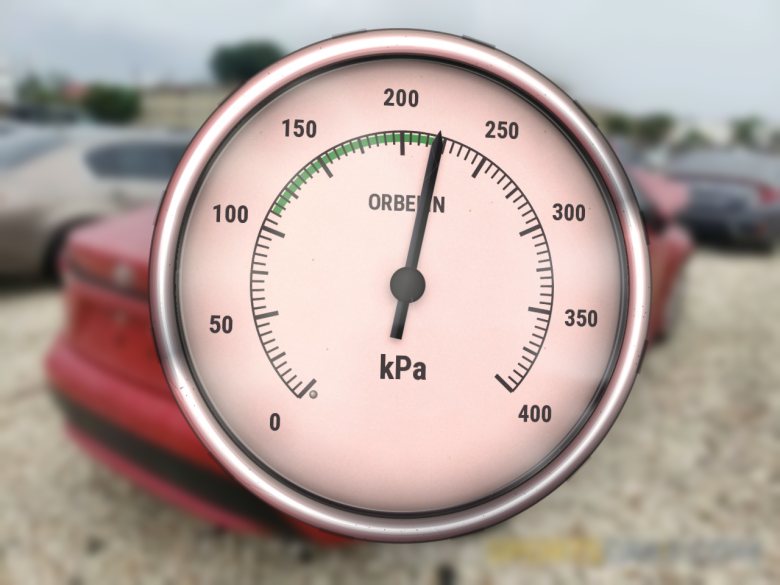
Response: 220
